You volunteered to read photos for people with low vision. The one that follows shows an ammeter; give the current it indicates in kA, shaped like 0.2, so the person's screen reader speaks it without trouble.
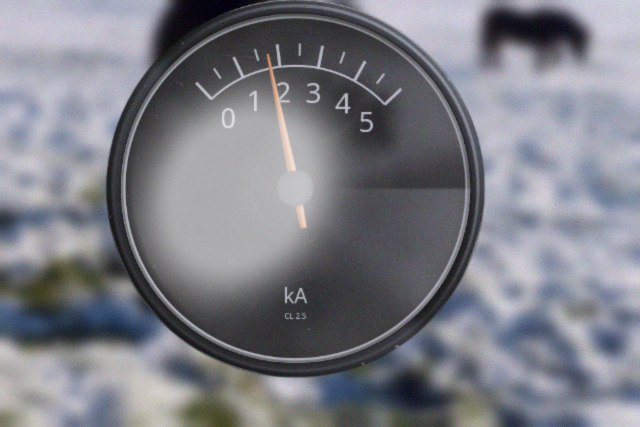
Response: 1.75
